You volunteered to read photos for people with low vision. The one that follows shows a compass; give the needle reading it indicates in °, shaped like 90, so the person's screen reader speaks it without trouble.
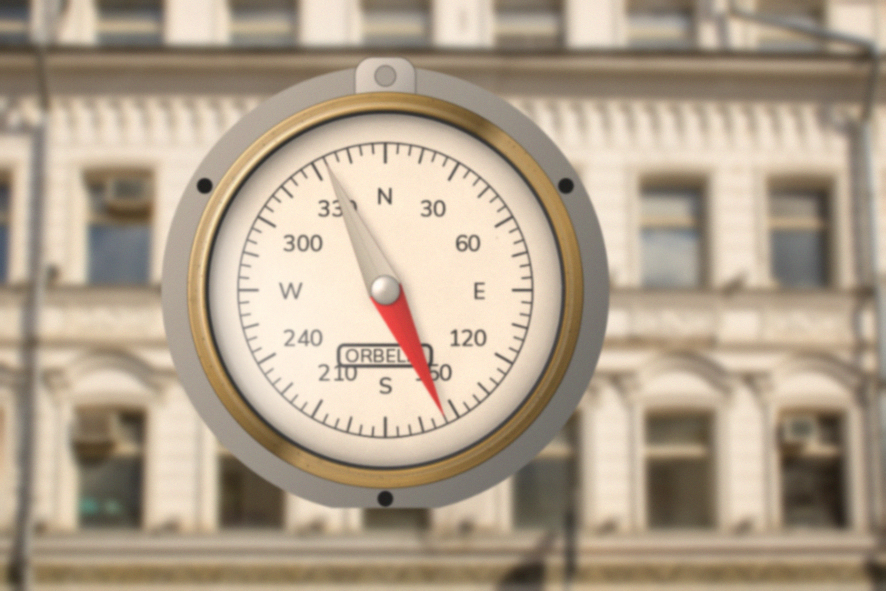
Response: 155
